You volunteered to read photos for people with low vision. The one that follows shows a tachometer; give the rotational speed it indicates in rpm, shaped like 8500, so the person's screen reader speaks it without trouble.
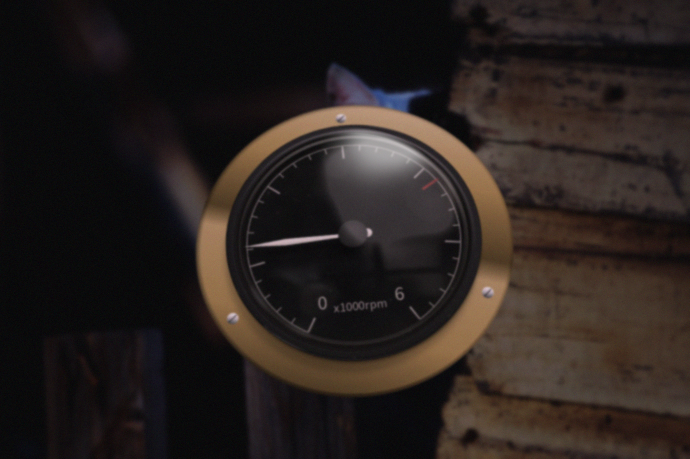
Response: 1200
